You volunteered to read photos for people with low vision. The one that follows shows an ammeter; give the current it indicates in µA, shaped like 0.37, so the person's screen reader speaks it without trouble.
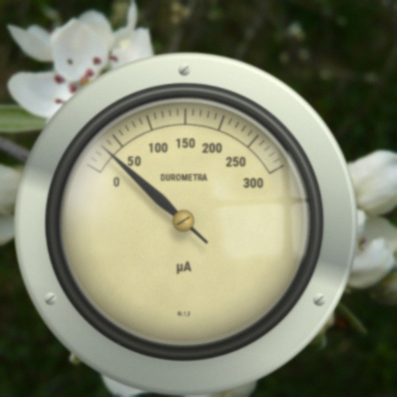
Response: 30
